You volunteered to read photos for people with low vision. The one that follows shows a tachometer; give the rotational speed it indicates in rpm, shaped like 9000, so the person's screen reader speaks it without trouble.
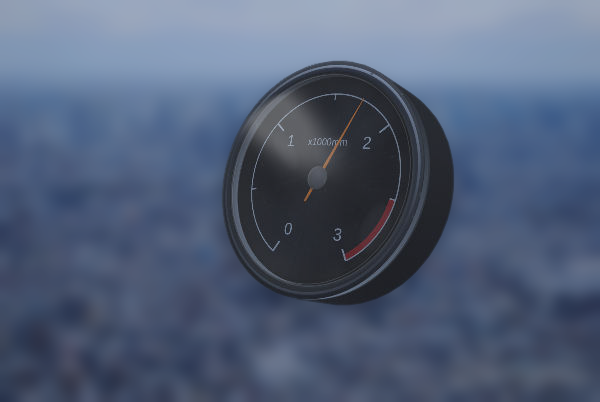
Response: 1750
